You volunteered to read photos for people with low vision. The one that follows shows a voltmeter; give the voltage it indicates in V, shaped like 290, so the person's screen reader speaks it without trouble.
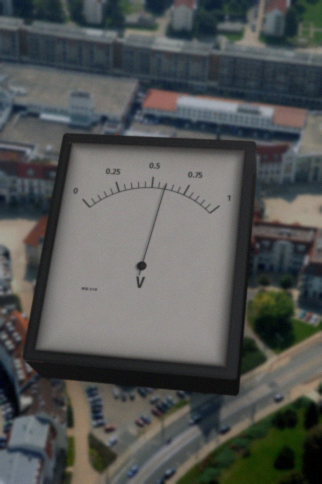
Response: 0.6
